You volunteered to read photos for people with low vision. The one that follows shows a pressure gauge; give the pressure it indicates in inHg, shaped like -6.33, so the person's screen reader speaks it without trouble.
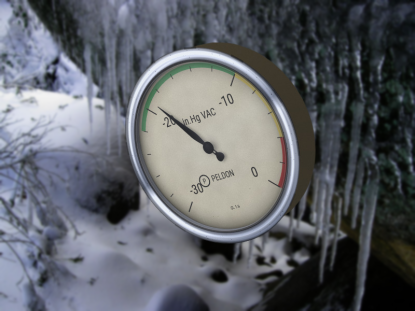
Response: -19
